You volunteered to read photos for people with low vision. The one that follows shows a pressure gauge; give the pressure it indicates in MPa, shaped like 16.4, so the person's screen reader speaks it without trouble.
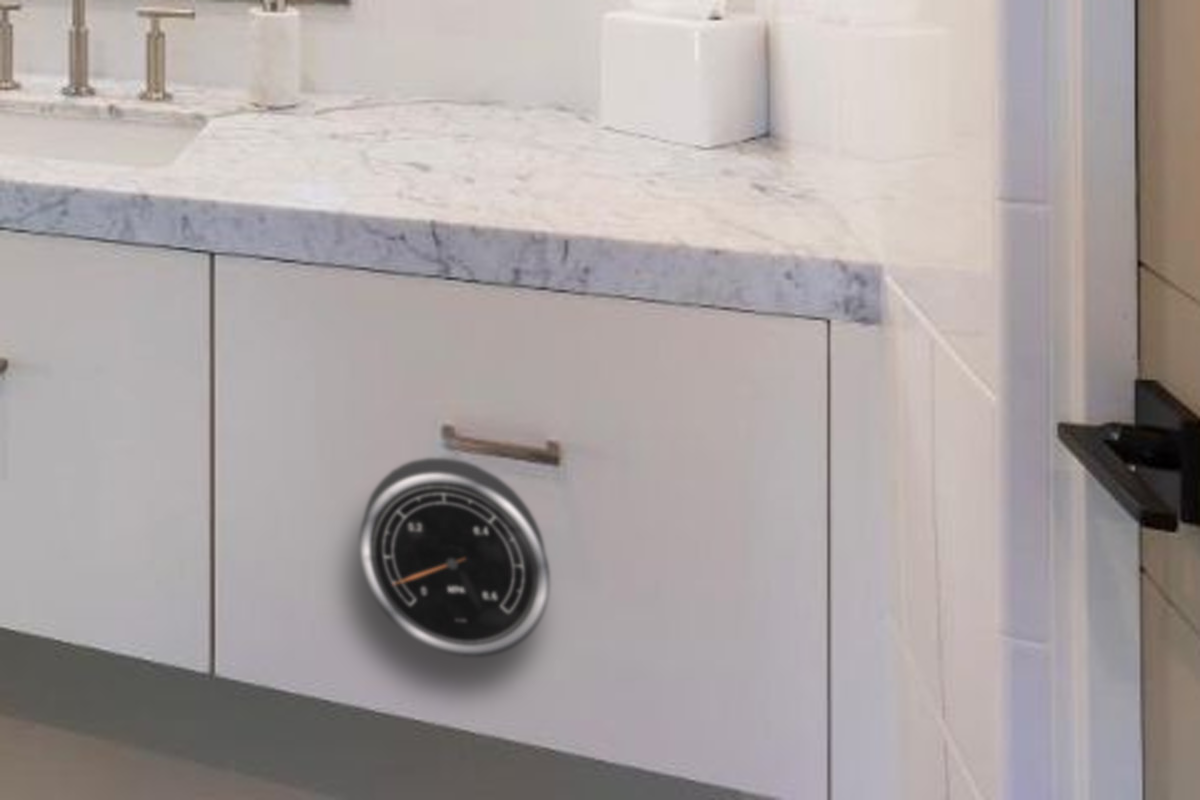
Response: 0.05
